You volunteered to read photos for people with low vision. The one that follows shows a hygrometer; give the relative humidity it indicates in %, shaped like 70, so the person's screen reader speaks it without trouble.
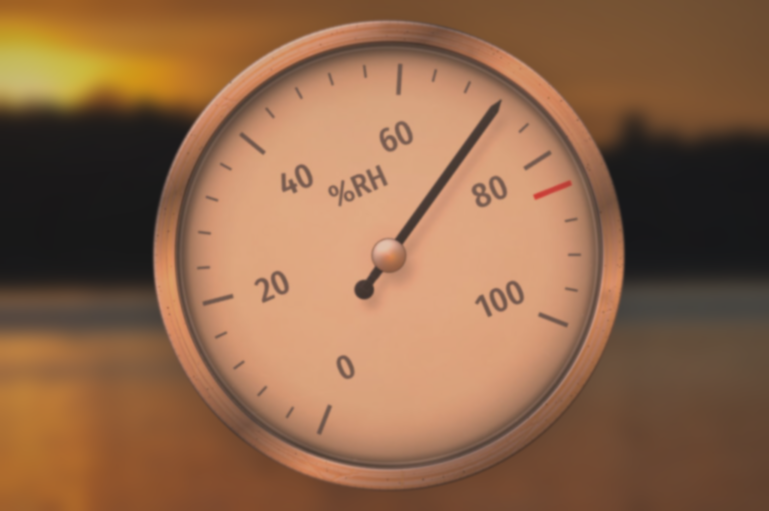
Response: 72
